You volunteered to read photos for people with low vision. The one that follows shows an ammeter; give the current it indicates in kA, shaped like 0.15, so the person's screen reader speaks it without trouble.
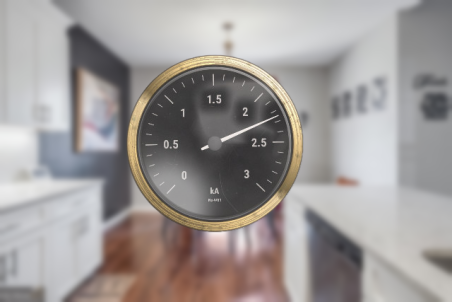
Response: 2.25
